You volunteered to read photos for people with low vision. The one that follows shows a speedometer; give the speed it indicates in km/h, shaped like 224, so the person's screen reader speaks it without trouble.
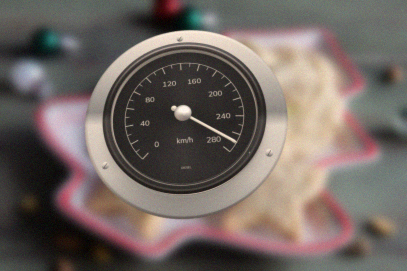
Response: 270
